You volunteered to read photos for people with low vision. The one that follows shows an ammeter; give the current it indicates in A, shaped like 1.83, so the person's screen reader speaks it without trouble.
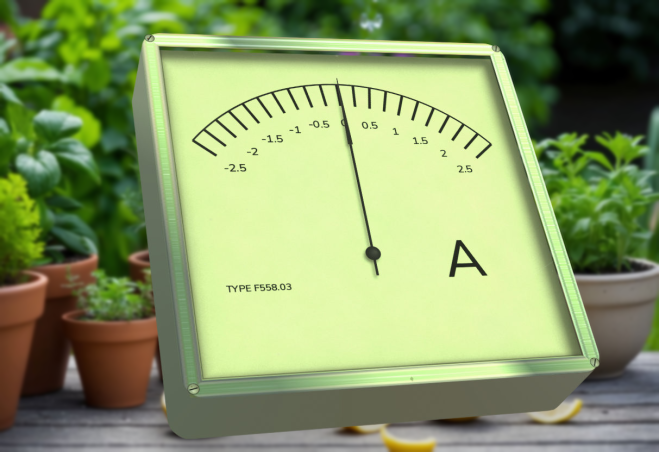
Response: 0
